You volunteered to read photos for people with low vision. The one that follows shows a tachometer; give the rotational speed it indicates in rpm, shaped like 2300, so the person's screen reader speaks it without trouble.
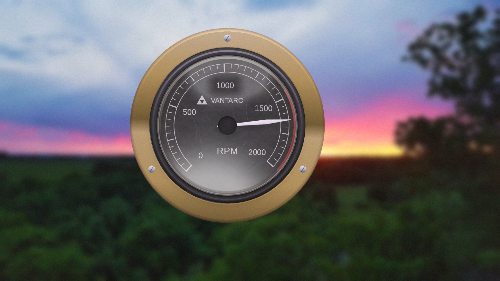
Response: 1650
